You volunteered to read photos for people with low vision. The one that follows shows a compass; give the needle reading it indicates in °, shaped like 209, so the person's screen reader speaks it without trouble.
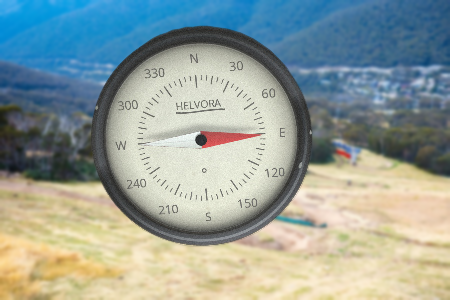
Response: 90
